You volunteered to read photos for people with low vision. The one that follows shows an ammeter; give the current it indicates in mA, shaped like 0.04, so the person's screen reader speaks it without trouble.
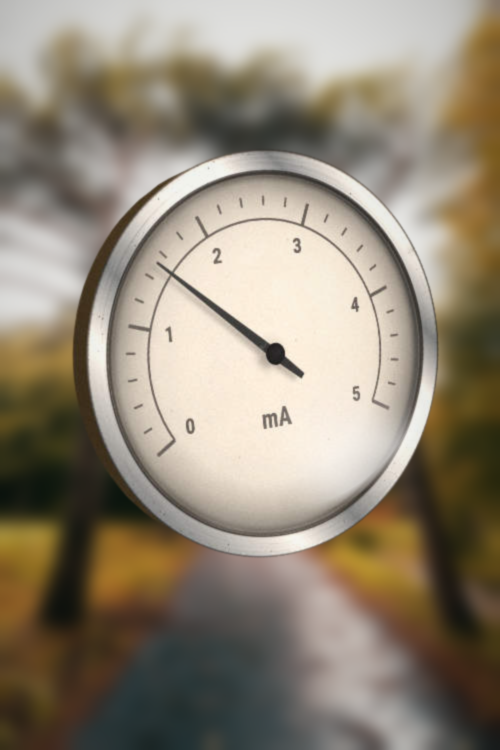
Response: 1.5
